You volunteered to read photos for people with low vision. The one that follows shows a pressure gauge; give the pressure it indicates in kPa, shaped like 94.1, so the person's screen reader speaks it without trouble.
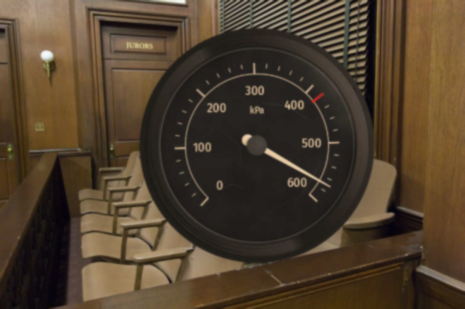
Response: 570
